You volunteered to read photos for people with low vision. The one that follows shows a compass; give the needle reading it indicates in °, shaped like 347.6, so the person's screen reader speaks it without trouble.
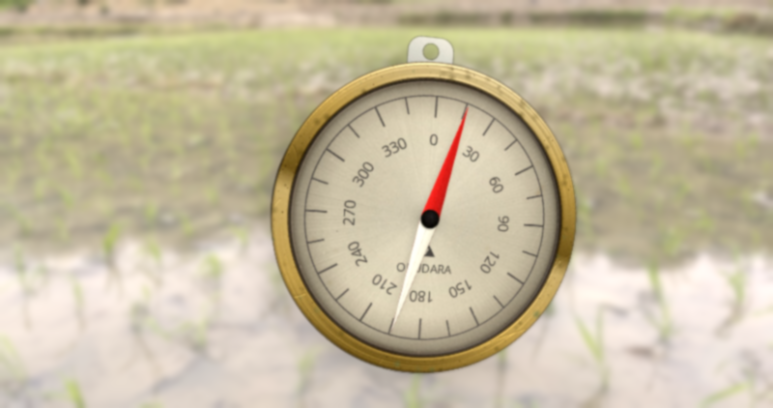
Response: 15
